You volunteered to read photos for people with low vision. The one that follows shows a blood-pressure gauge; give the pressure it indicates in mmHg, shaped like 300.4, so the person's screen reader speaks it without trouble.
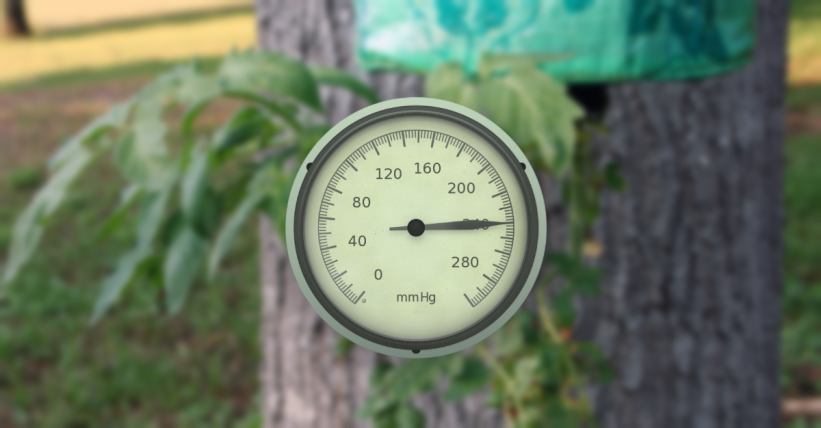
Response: 240
